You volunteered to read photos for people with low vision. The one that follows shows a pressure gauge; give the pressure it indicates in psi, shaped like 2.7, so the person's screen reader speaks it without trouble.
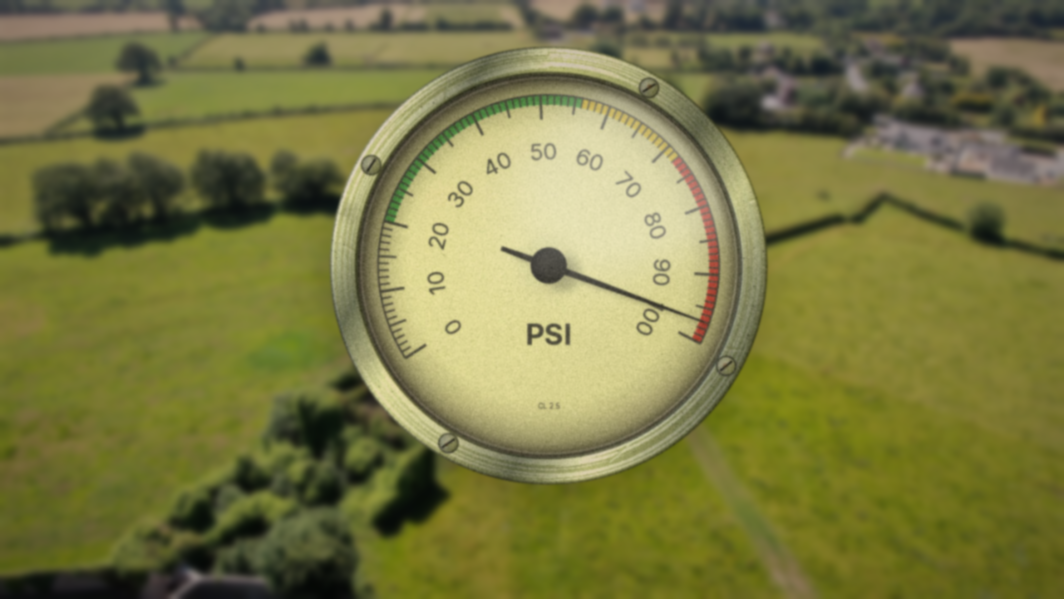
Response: 97
